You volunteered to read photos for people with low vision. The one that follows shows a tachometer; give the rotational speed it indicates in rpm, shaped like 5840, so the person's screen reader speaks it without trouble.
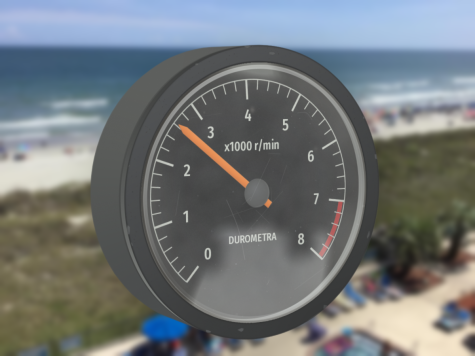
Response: 2600
